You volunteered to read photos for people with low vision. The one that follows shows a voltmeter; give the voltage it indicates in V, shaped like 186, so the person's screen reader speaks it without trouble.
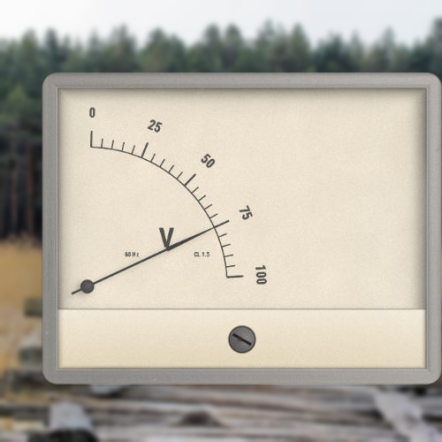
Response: 75
